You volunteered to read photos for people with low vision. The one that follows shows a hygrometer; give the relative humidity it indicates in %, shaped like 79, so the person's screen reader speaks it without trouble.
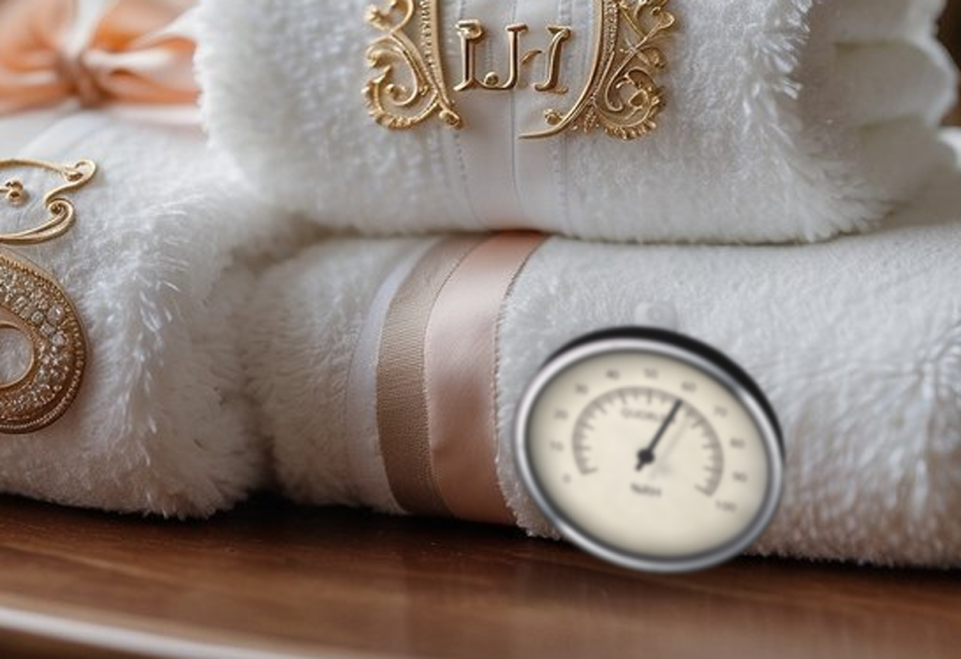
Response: 60
